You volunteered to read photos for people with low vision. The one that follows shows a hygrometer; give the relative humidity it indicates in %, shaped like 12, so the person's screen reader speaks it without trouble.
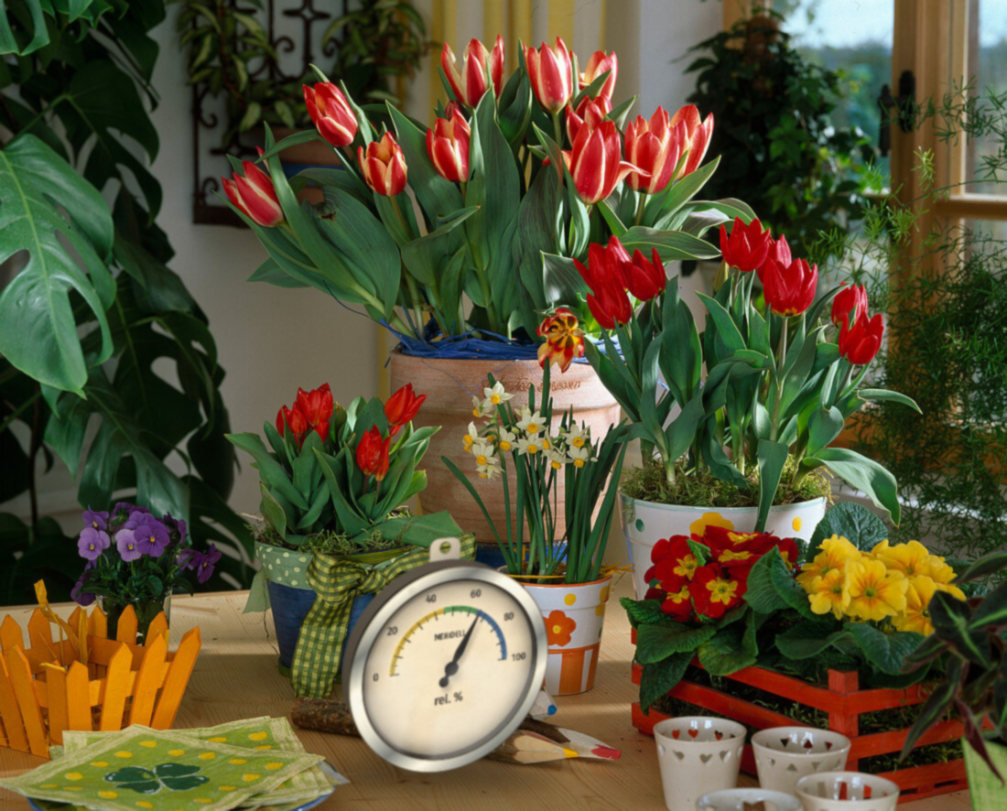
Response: 65
